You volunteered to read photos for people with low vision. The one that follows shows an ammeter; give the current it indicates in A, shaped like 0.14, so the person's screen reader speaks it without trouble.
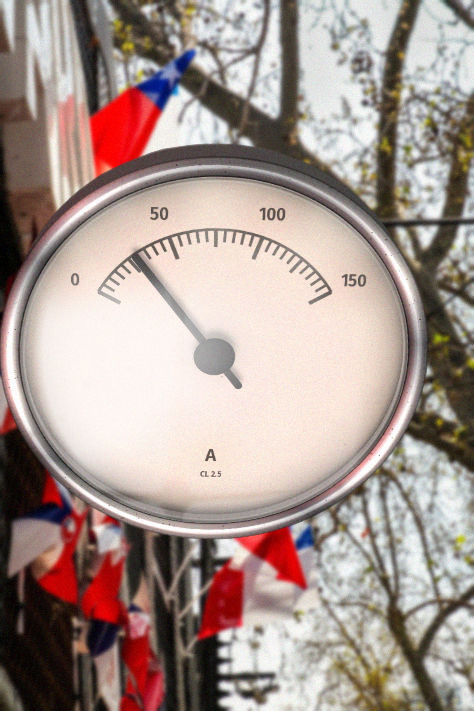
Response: 30
